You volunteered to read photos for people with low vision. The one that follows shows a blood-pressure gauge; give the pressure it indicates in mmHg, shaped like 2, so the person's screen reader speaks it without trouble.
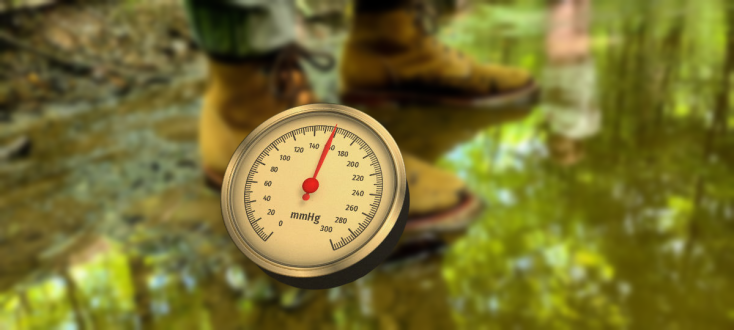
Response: 160
